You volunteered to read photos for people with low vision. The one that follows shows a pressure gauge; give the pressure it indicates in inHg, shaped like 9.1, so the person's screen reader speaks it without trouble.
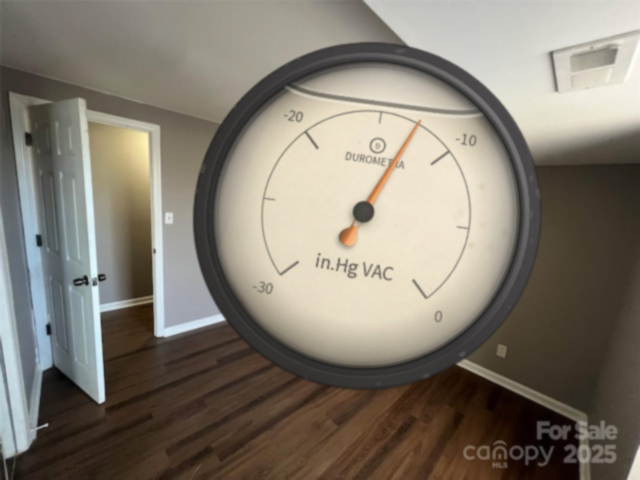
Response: -12.5
